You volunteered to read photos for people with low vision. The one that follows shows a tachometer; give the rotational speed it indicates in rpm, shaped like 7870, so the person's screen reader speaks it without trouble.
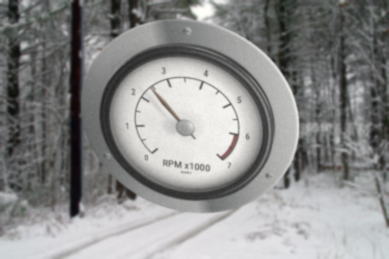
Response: 2500
